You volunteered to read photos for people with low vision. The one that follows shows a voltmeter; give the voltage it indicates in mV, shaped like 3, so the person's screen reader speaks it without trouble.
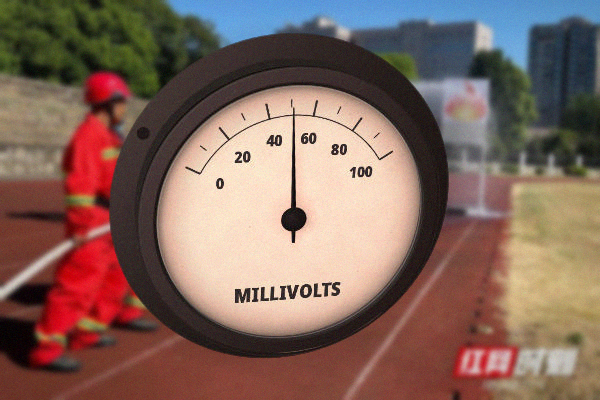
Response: 50
